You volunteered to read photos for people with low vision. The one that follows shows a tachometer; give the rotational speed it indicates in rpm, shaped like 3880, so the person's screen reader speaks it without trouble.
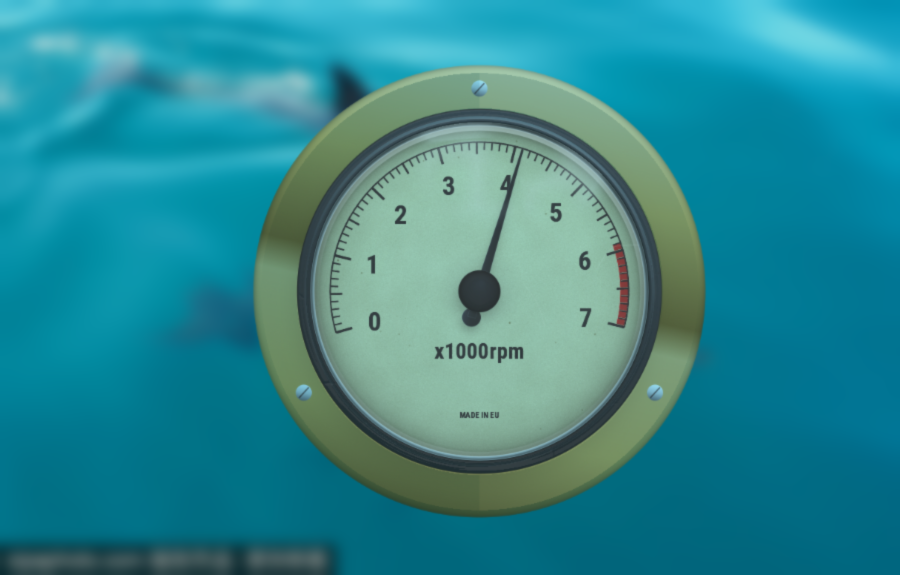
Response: 4100
